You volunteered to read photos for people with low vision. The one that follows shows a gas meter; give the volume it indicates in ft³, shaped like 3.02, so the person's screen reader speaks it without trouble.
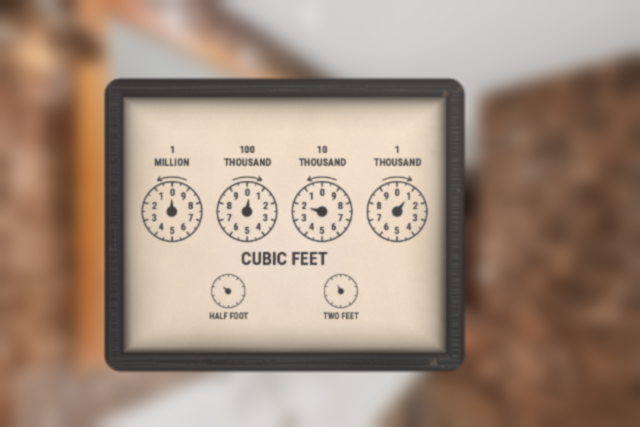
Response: 2100
